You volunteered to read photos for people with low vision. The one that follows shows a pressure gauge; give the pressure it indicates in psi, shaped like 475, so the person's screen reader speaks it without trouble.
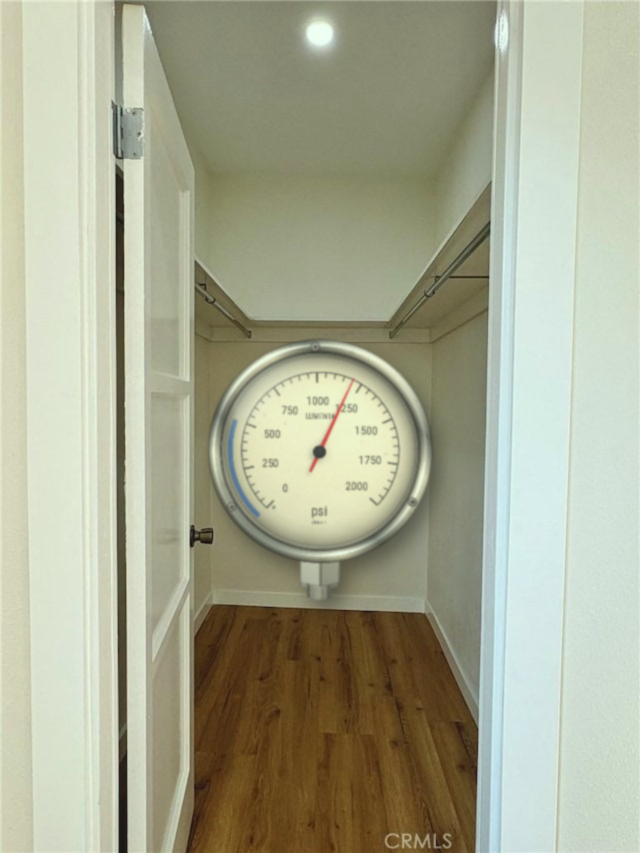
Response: 1200
